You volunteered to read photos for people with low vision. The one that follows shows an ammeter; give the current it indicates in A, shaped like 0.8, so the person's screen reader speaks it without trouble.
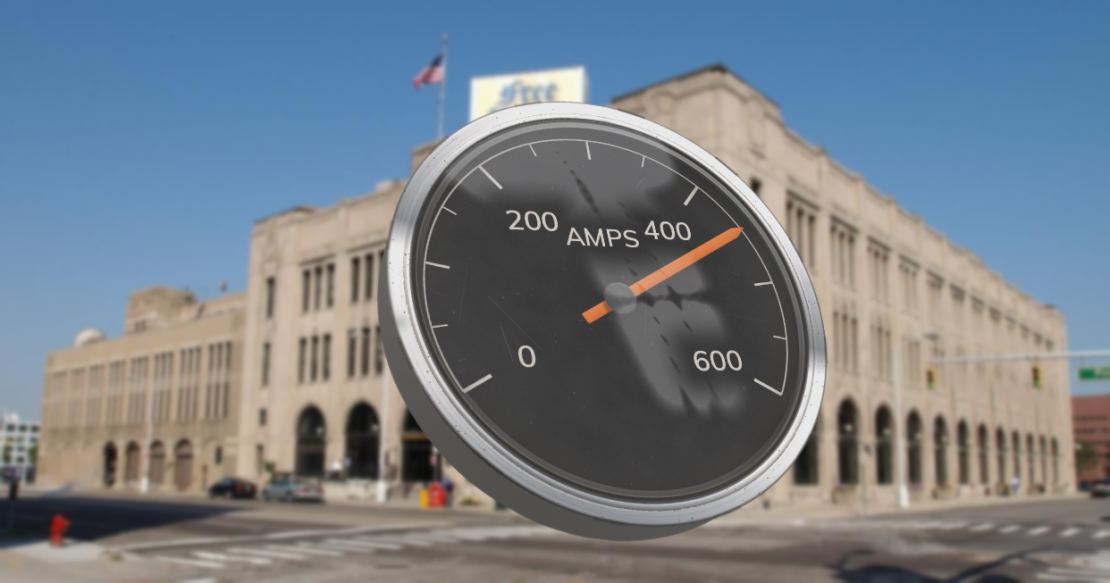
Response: 450
